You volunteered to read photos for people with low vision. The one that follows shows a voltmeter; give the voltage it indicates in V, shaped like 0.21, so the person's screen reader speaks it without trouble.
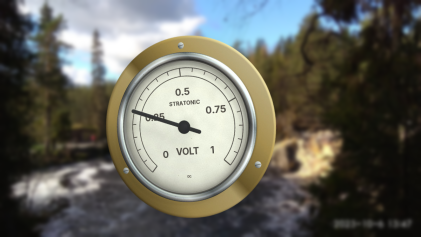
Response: 0.25
